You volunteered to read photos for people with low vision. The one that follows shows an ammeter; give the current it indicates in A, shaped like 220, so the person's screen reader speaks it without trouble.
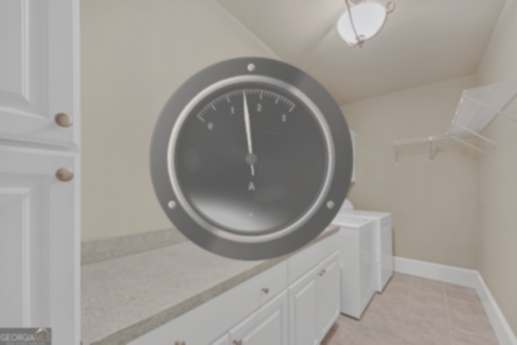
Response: 1.5
